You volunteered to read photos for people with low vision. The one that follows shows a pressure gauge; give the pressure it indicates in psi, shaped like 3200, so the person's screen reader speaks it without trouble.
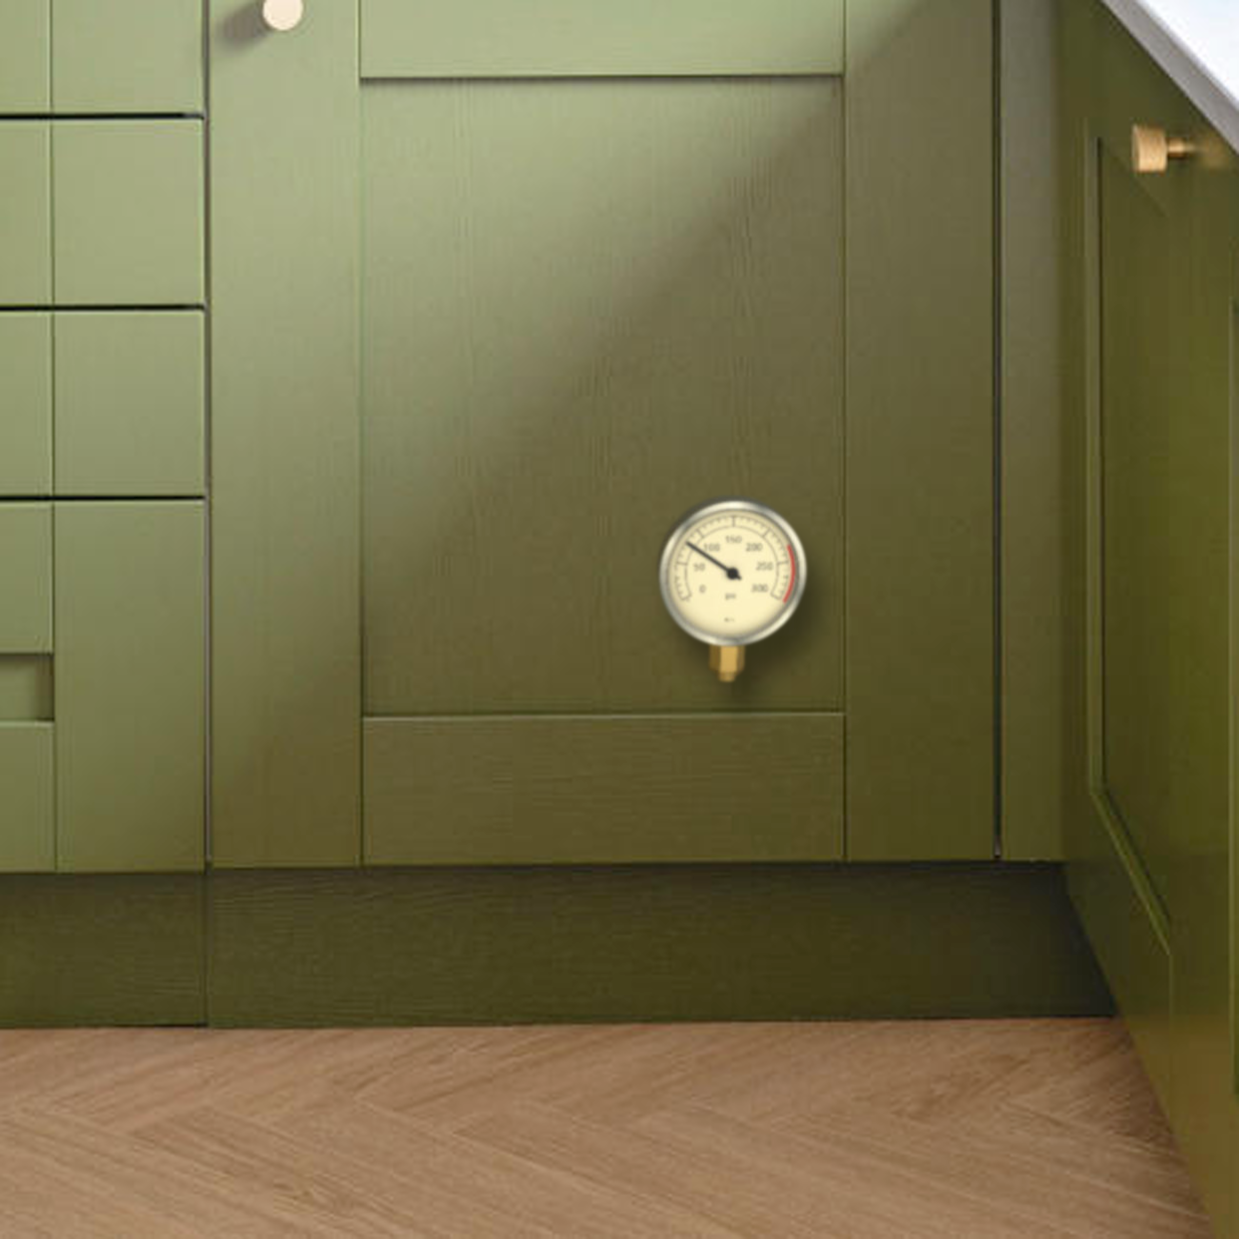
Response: 80
